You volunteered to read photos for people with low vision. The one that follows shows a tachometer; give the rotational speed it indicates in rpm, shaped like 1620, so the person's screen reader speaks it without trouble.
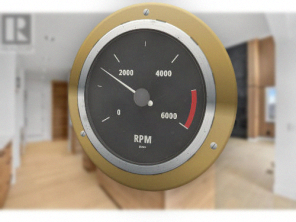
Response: 1500
